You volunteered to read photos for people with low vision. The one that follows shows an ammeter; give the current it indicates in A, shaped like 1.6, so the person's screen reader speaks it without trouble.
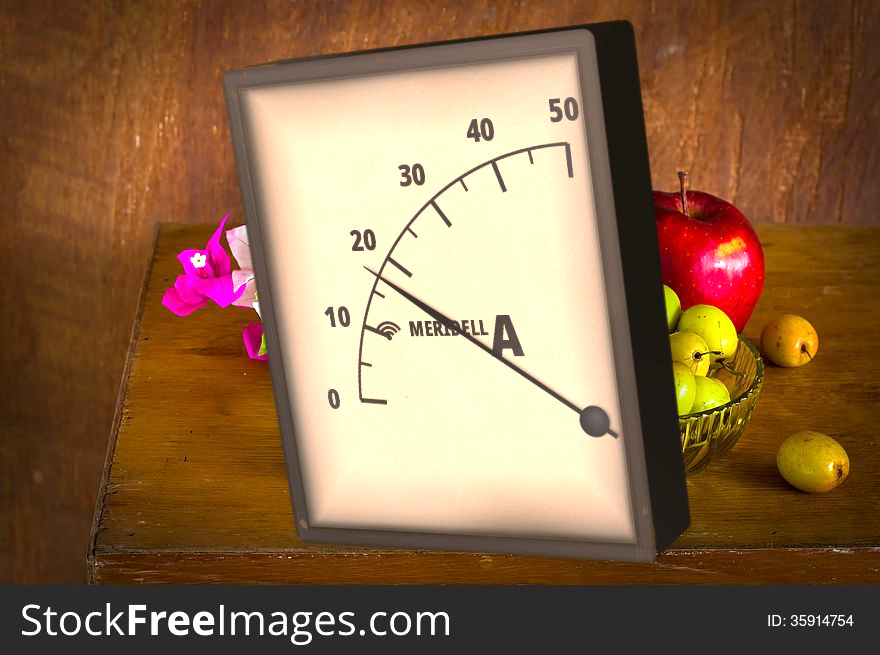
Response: 17.5
